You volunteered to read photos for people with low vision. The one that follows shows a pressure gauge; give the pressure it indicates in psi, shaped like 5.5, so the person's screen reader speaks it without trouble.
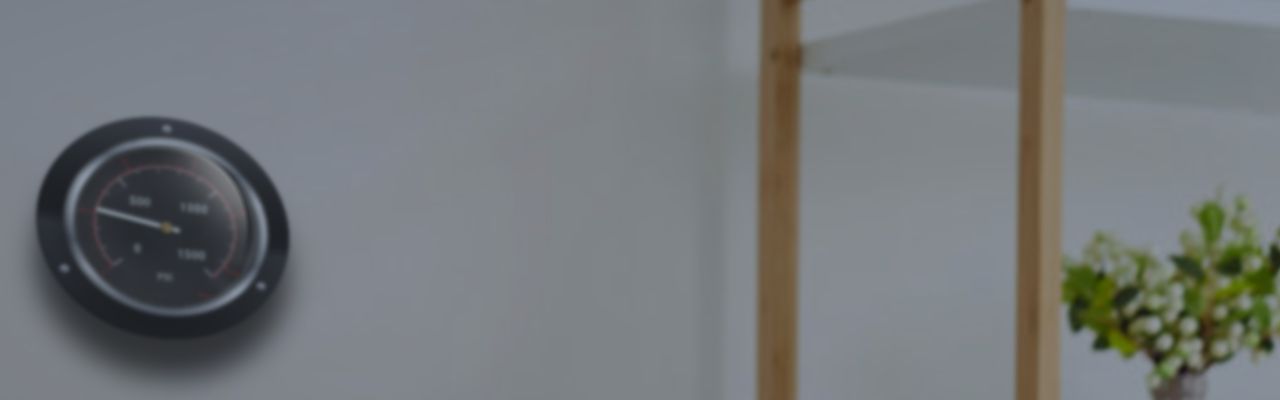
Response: 300
